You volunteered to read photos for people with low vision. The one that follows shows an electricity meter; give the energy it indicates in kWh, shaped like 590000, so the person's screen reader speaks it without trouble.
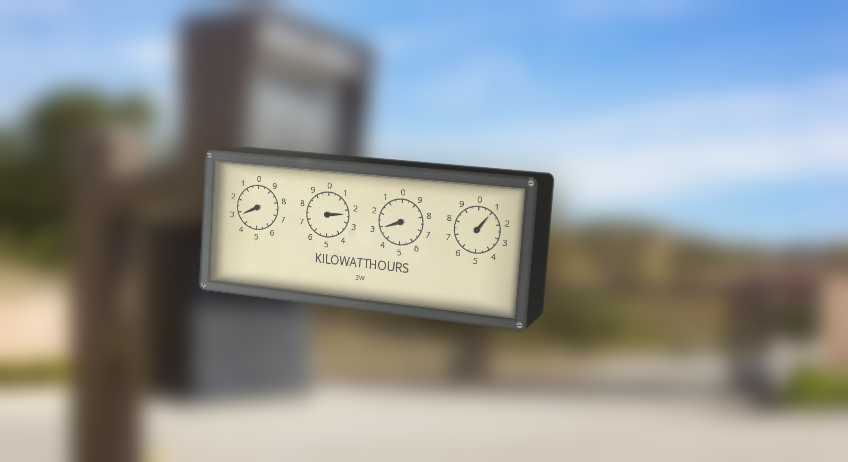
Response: 3231
